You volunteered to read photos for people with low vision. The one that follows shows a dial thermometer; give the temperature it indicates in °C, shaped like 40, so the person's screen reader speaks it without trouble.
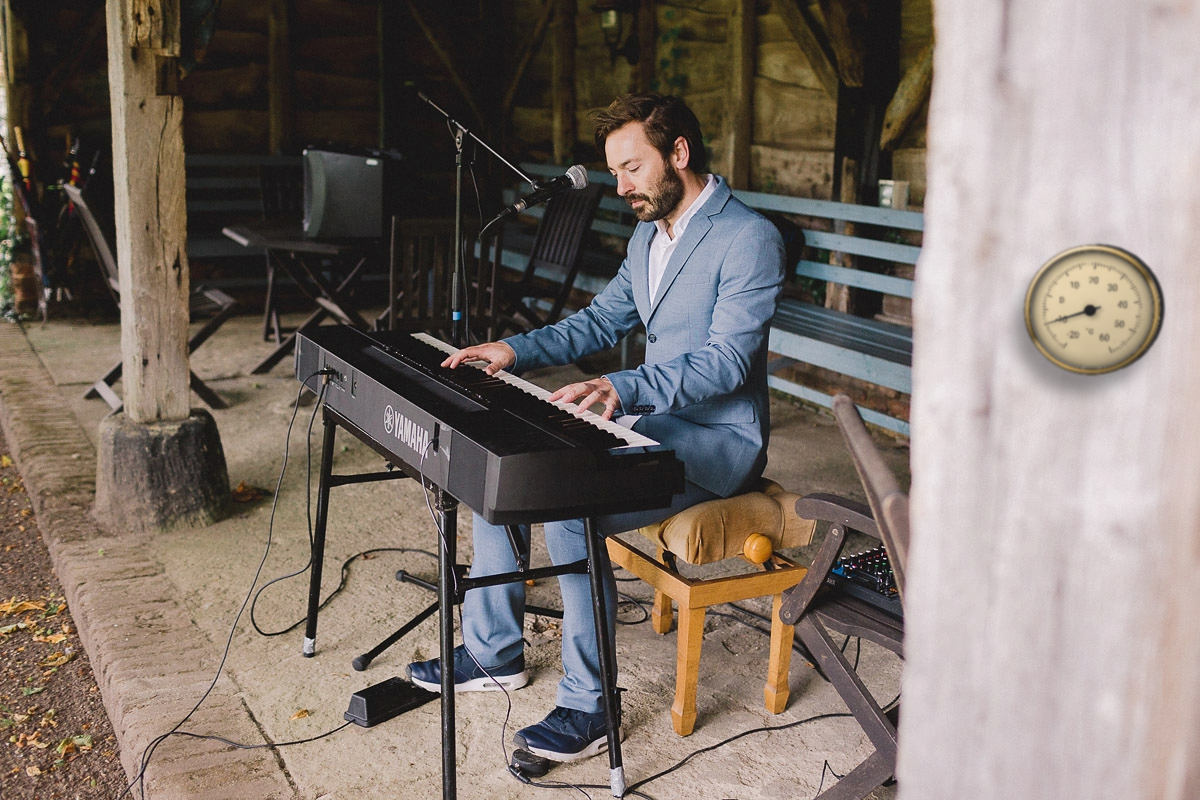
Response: -10
